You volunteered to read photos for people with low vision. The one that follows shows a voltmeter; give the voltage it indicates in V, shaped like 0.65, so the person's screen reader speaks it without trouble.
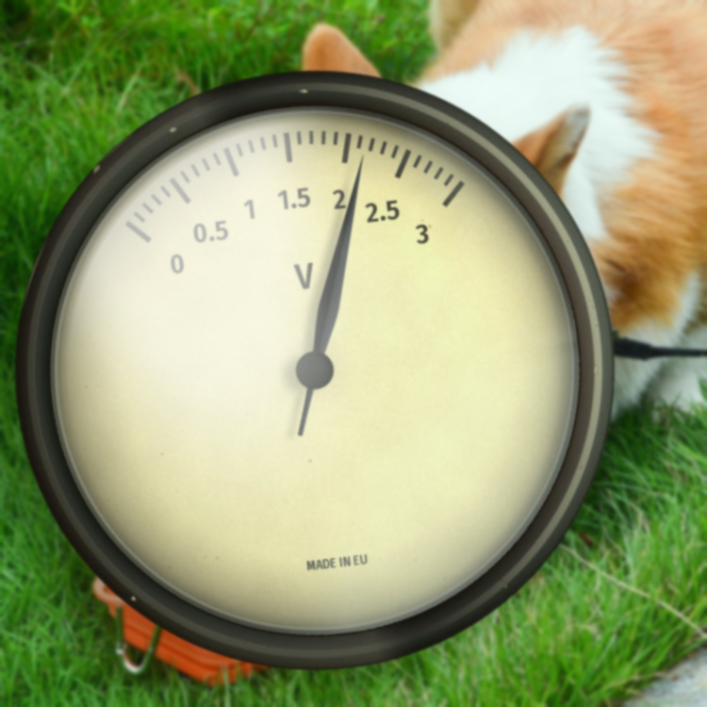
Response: 2.15
